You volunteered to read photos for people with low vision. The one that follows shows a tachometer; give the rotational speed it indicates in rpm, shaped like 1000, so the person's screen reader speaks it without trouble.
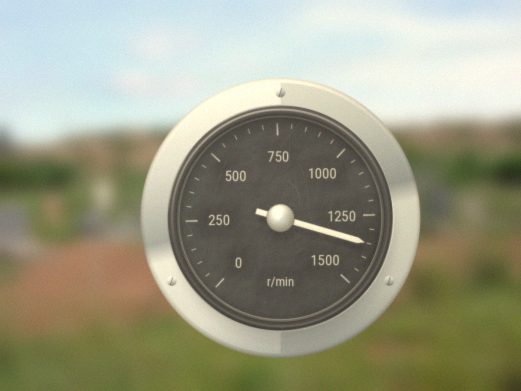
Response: 1350
